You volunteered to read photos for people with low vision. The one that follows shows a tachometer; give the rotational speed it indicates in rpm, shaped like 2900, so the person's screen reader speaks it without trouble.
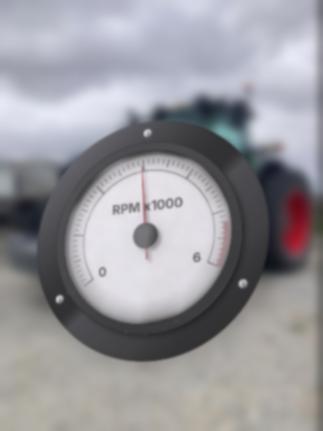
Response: 3000
